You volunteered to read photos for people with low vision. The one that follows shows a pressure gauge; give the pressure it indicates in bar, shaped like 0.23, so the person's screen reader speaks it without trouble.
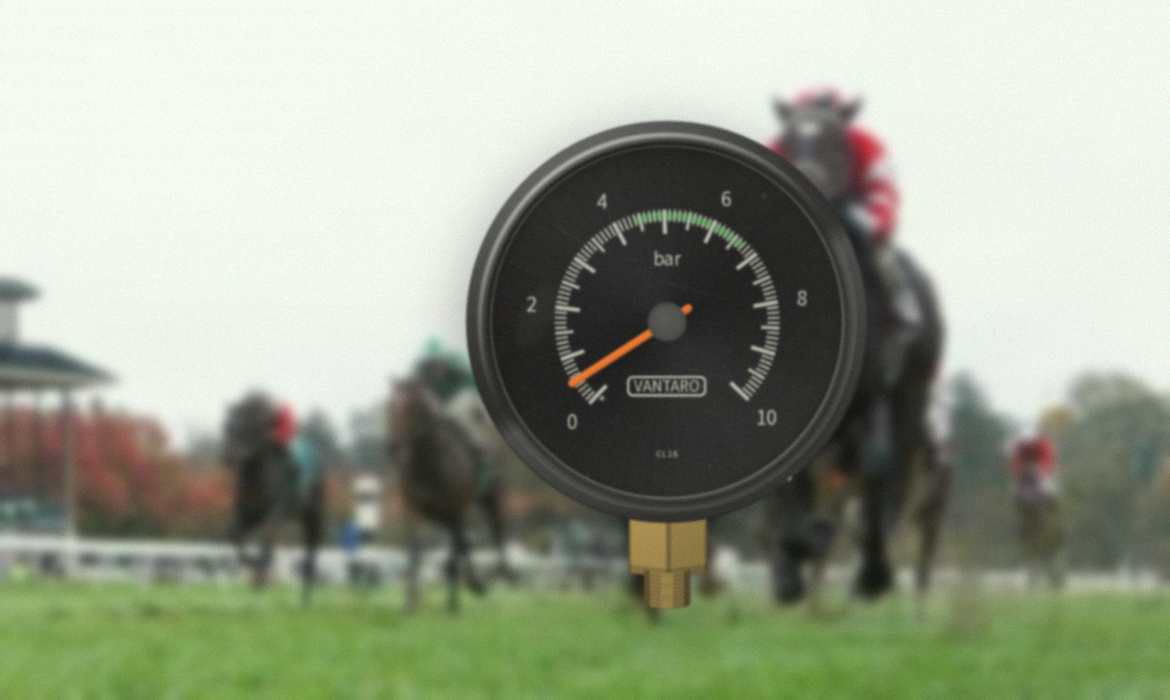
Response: 0.5
